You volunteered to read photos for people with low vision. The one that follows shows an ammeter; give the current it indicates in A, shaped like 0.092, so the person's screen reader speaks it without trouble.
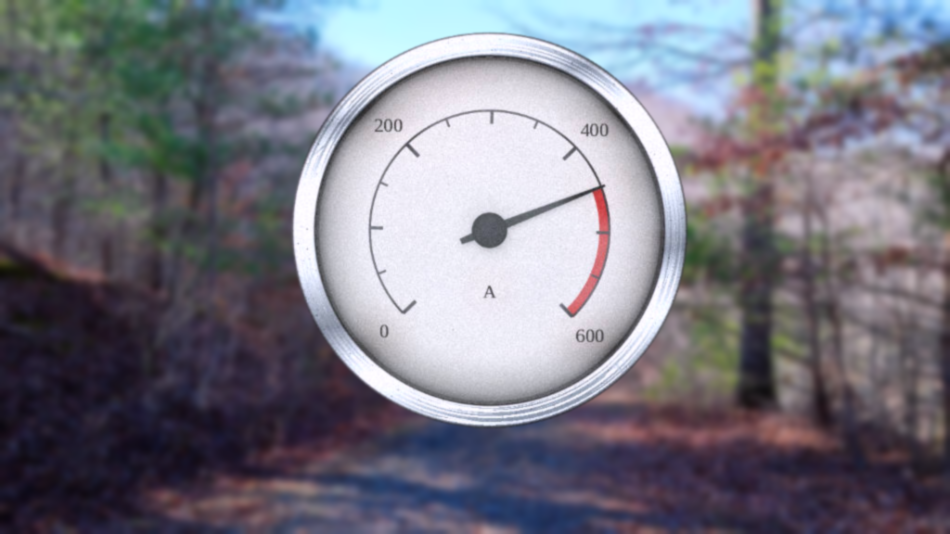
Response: 450
